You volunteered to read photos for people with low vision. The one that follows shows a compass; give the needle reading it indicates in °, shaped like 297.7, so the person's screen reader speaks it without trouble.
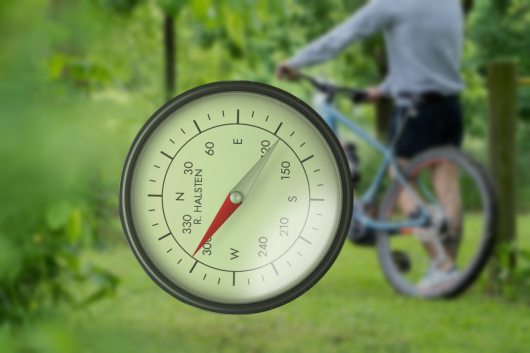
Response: 305
